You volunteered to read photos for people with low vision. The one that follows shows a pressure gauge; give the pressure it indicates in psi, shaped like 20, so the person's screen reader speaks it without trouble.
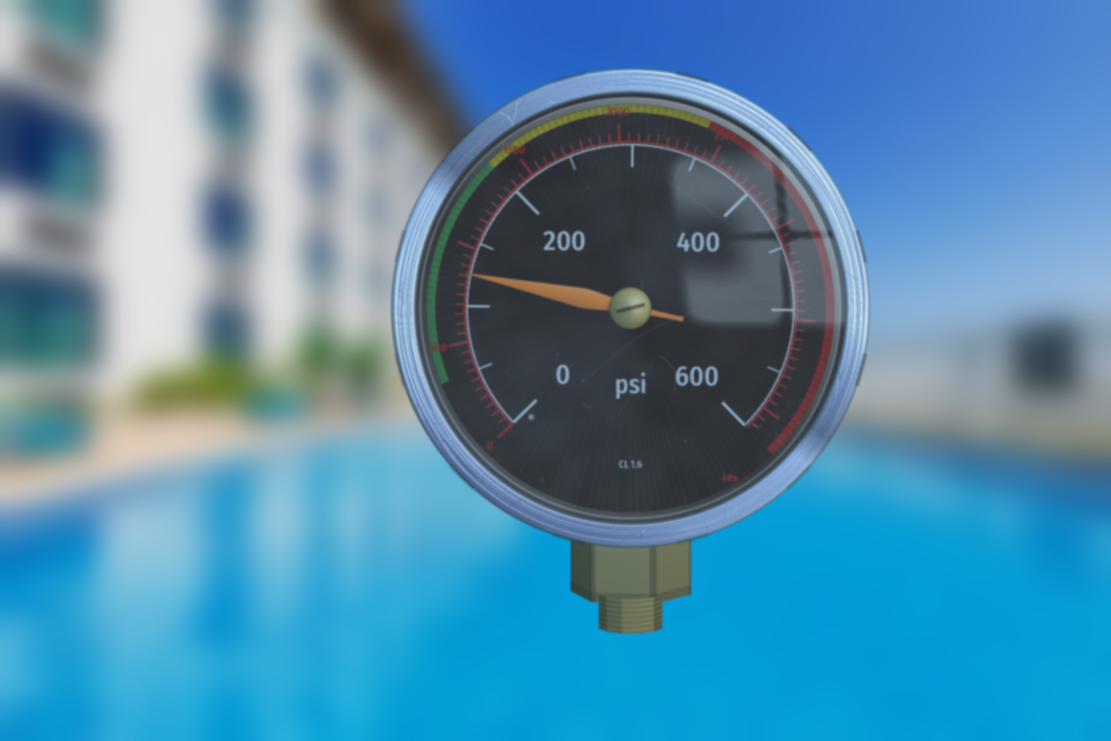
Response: 125
